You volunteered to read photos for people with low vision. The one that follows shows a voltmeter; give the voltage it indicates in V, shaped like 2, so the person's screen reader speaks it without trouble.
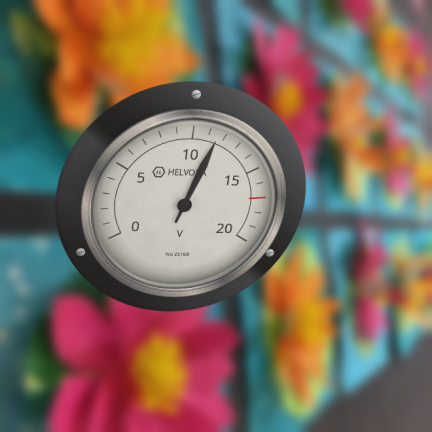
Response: 11.5
